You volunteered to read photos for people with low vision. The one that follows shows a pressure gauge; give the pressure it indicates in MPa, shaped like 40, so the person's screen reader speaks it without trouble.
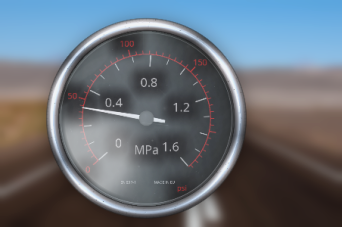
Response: 0.3
